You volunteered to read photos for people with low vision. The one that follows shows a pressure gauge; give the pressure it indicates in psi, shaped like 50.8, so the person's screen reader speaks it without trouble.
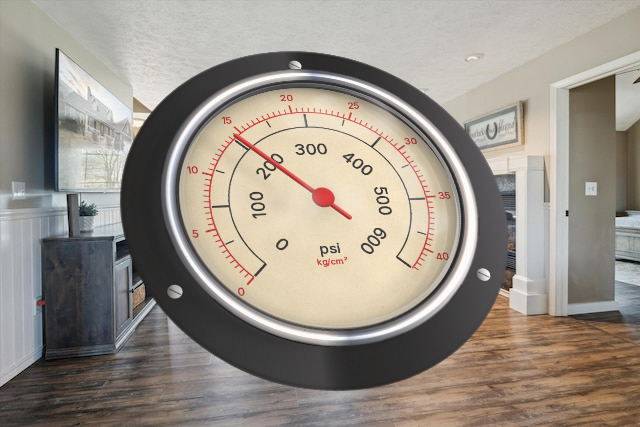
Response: 200
